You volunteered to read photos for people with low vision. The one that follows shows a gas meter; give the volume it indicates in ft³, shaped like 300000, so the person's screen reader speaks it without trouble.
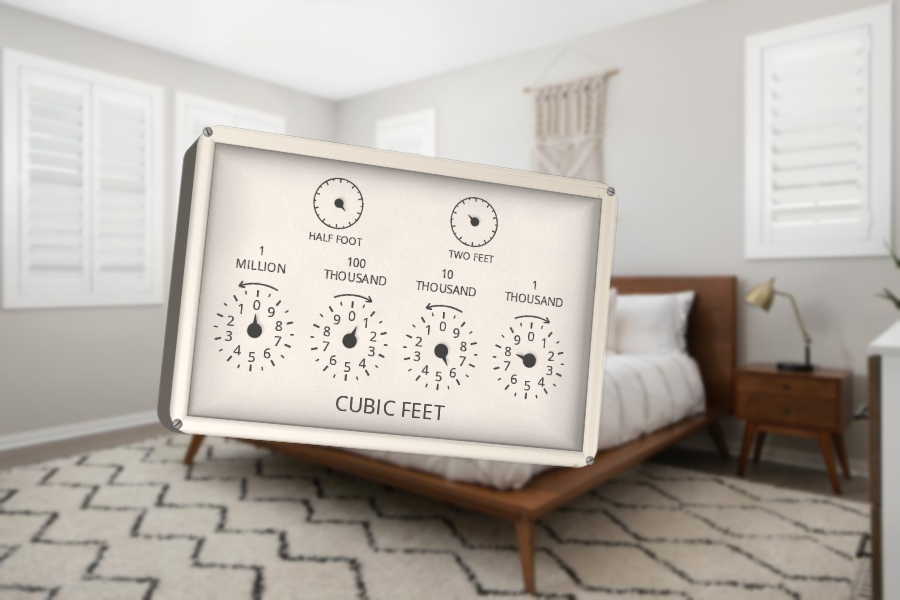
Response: 5800
